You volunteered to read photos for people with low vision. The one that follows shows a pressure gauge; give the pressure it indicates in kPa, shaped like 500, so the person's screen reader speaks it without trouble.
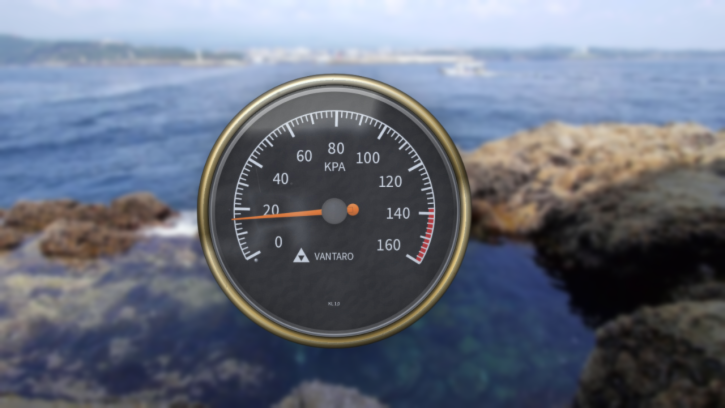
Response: 16
